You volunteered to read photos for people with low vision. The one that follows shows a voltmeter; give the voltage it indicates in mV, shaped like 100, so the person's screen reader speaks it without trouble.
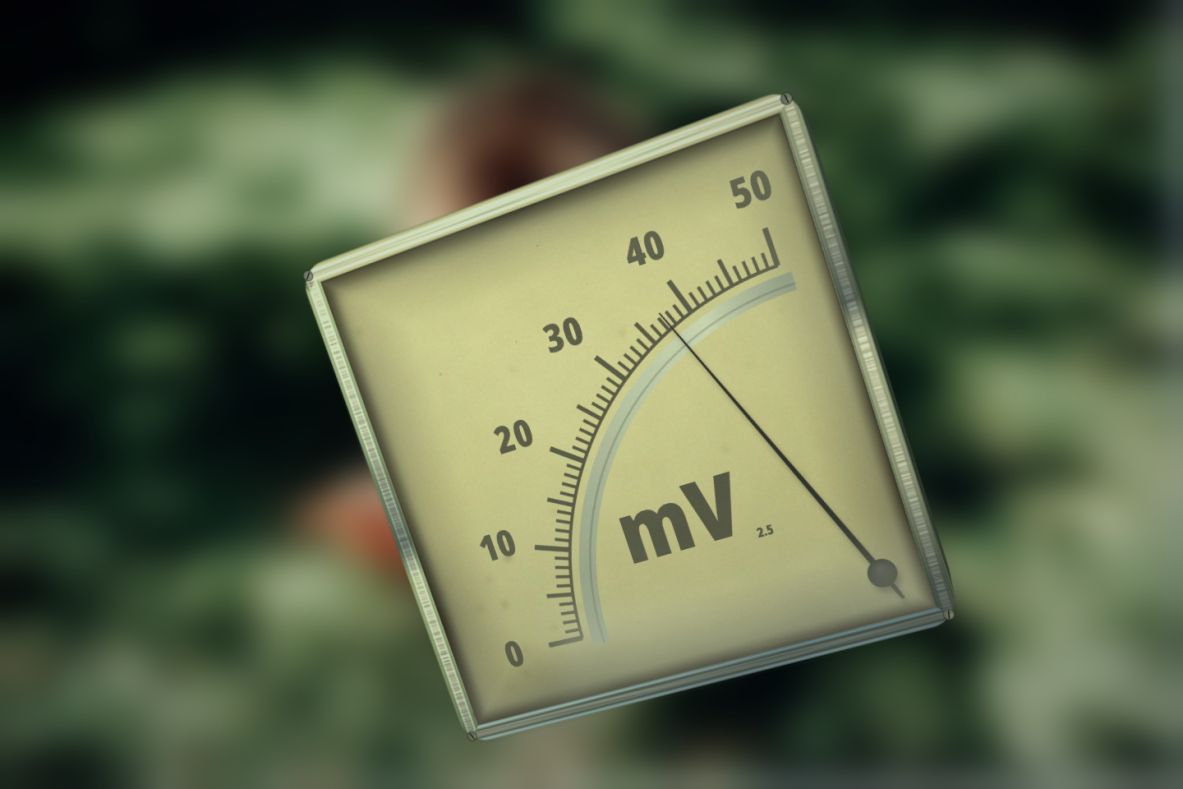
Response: 37.5
